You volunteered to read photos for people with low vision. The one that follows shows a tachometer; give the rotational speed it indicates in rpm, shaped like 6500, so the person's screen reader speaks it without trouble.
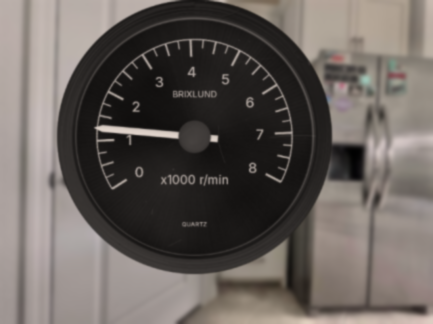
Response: 1250
